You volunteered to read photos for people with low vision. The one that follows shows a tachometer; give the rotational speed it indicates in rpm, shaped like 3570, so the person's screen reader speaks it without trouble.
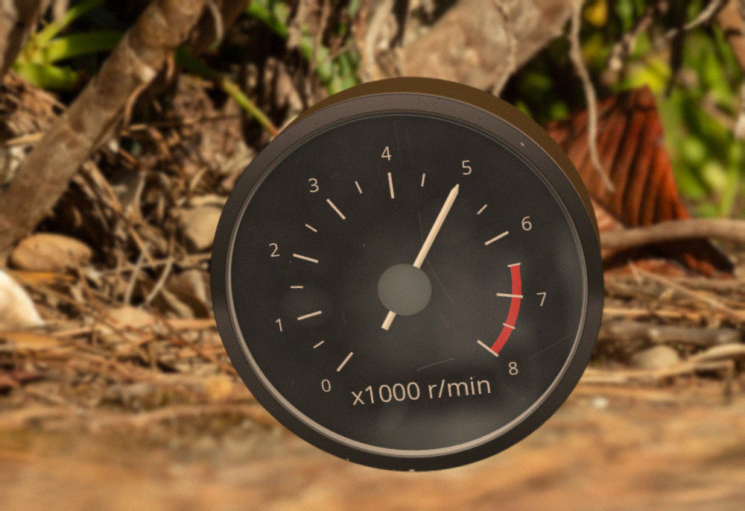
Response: 5000
